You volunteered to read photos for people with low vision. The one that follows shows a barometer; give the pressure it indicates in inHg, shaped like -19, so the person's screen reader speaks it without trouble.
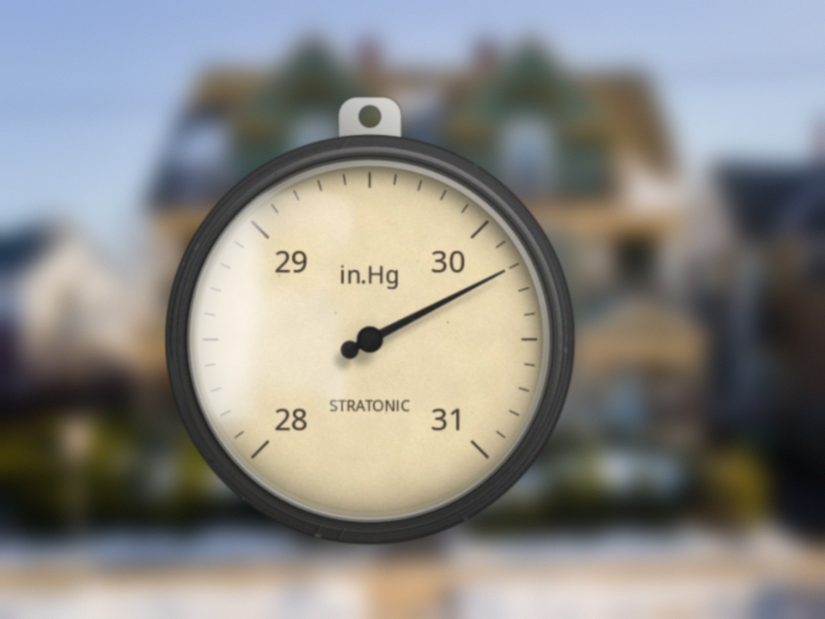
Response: 30.2
